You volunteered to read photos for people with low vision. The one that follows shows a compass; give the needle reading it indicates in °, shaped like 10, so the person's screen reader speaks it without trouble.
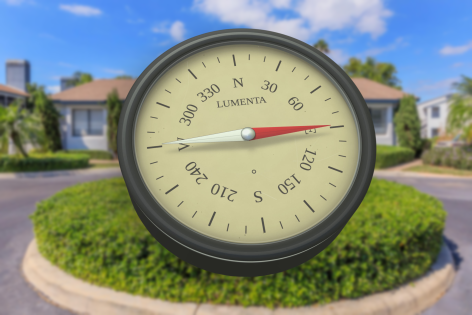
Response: 90
